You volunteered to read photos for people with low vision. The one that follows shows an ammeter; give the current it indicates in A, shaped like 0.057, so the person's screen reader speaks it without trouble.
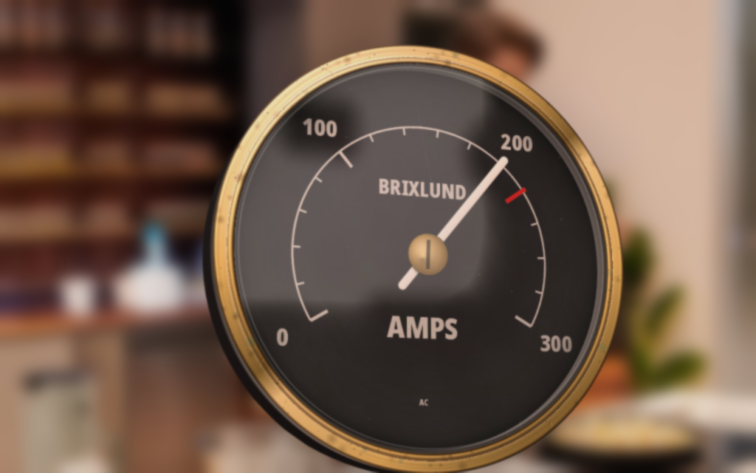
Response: 200
